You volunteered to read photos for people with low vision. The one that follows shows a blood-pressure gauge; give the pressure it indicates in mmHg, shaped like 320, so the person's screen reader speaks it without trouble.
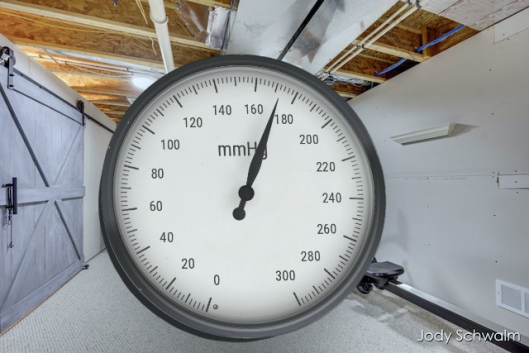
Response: 172
